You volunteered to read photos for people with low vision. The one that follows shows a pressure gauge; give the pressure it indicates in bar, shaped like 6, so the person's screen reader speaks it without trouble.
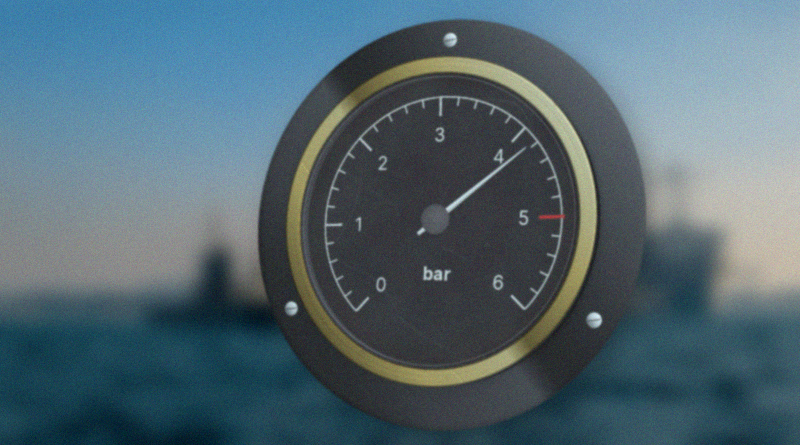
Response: 4.2
